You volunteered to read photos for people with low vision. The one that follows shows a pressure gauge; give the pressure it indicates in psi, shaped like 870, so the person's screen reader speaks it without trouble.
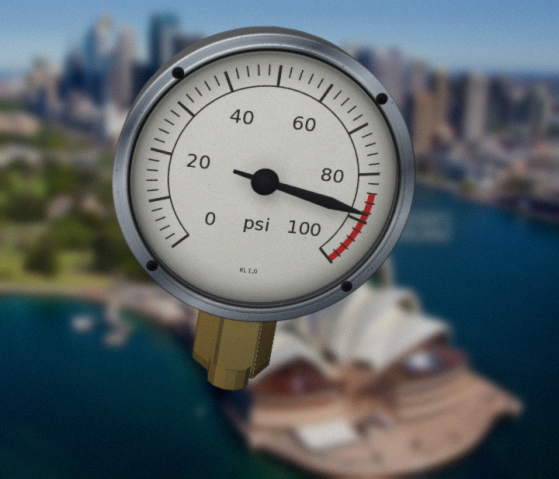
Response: 88
